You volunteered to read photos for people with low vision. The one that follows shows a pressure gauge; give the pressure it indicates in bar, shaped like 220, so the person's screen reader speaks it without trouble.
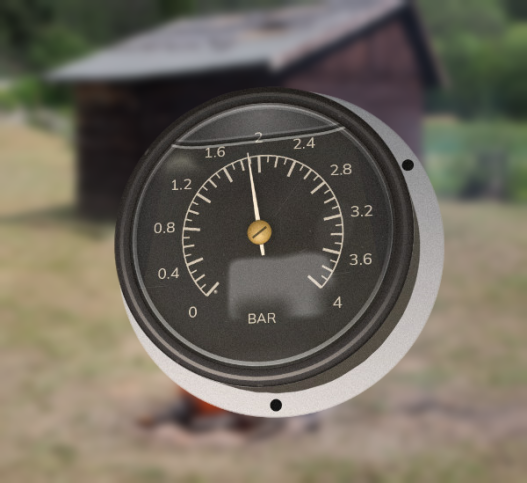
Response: 1.9
